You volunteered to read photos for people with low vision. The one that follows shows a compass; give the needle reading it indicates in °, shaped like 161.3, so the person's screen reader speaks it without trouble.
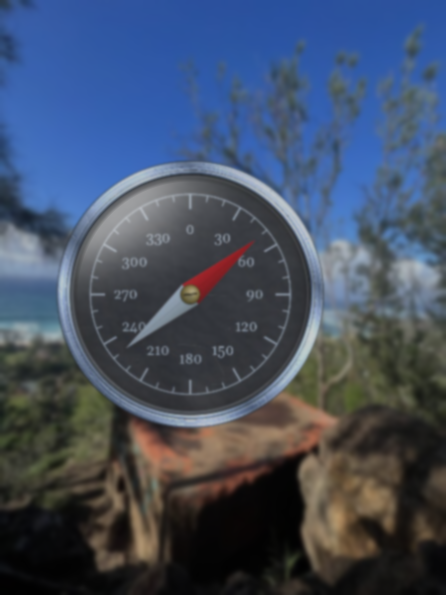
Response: 50
